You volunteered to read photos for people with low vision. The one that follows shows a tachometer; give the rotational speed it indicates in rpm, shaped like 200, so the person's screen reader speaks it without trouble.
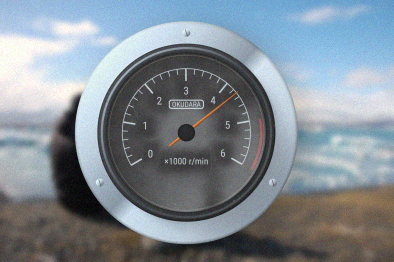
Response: 4300
